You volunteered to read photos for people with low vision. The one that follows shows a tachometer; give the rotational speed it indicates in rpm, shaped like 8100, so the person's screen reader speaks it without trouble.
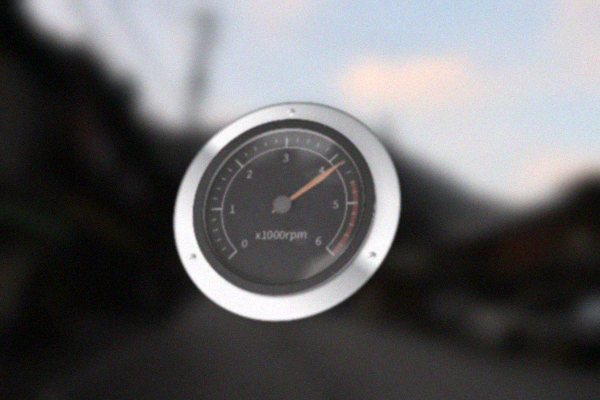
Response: 4200
